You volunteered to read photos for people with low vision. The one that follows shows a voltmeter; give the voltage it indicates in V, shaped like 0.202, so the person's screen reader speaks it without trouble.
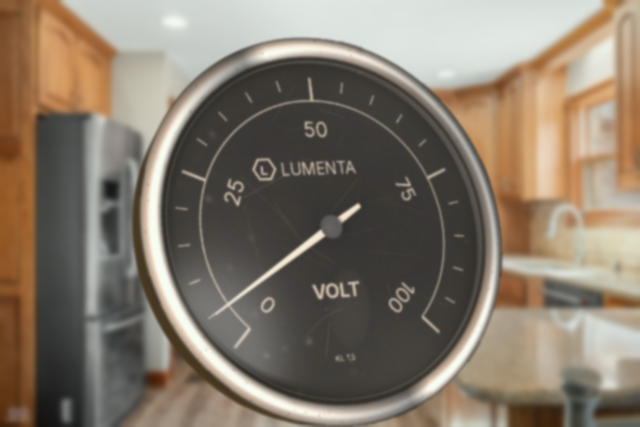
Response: 5
